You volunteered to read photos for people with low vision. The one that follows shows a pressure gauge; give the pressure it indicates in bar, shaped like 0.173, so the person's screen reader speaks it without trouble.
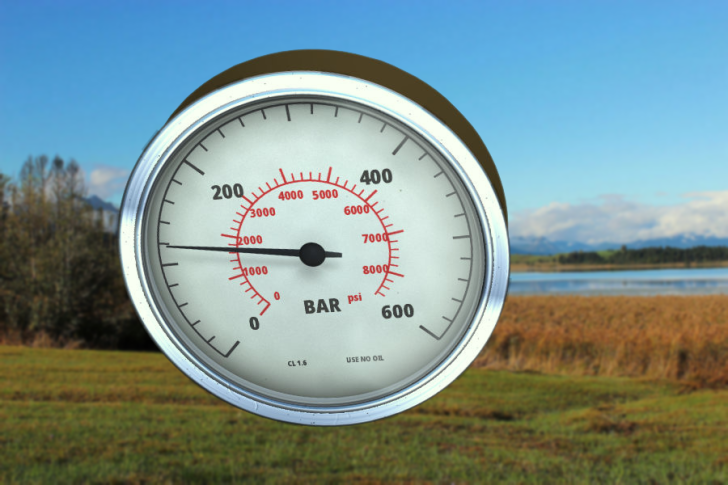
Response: 120
